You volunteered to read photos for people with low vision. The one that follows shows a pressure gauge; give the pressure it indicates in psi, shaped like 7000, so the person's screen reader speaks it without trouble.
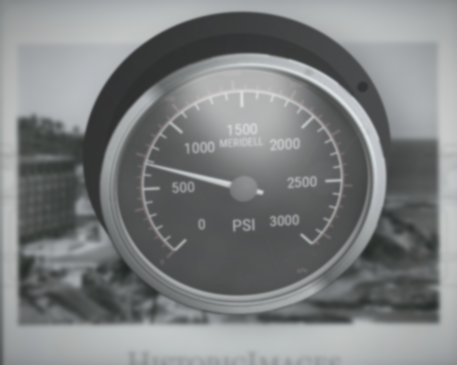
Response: 700
